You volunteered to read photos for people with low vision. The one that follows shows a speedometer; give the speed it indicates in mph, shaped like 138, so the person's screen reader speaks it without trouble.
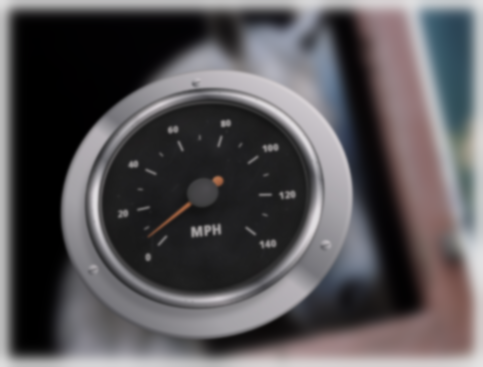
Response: 5
